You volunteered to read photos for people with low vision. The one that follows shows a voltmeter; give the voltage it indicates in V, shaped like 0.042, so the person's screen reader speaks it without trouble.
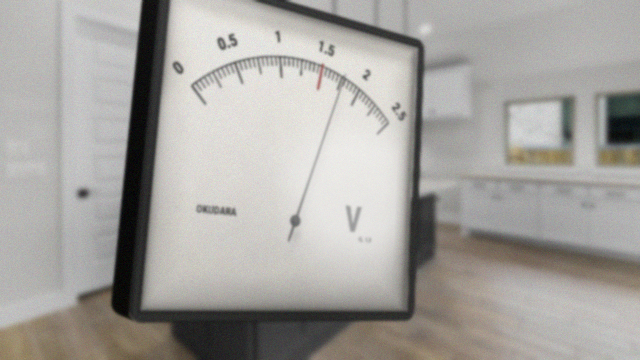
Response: 1.75
